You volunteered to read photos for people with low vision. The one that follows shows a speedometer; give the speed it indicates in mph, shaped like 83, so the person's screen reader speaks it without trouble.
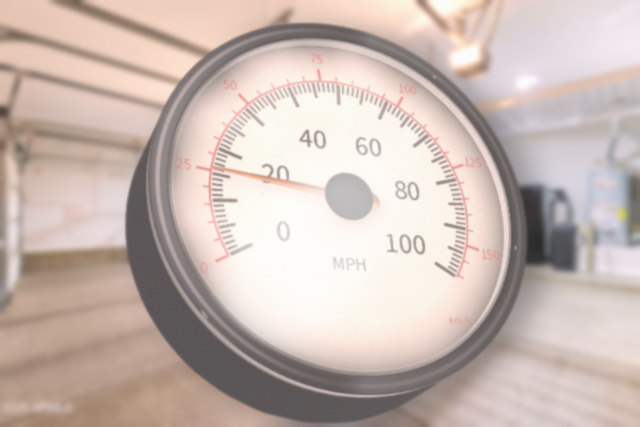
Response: 15
